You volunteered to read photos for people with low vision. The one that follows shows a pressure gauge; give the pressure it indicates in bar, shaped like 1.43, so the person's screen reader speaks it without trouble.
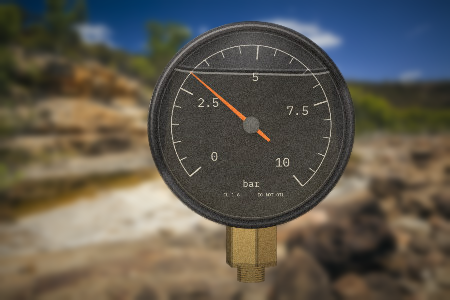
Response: 3
